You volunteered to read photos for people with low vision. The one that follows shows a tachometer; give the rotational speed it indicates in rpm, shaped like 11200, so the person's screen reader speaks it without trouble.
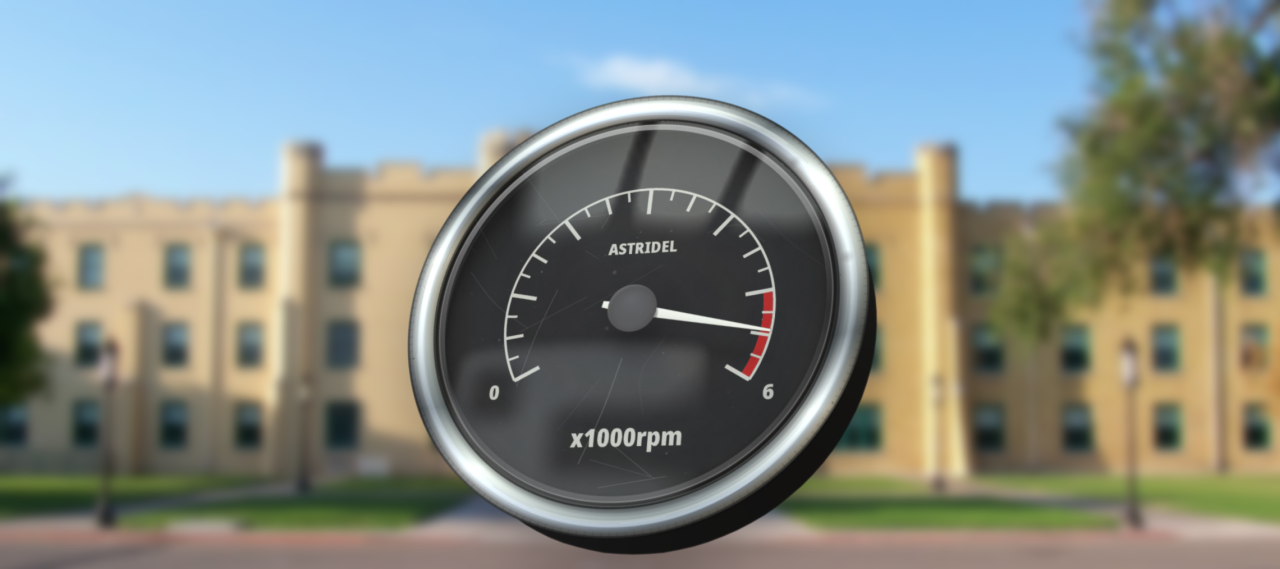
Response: 5500
